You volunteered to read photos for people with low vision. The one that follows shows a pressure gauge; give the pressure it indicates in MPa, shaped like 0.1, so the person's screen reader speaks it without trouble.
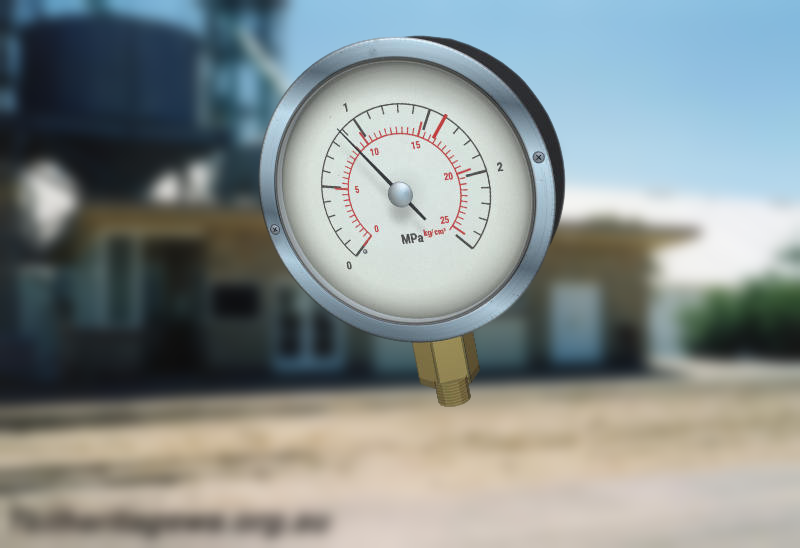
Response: 0.9
